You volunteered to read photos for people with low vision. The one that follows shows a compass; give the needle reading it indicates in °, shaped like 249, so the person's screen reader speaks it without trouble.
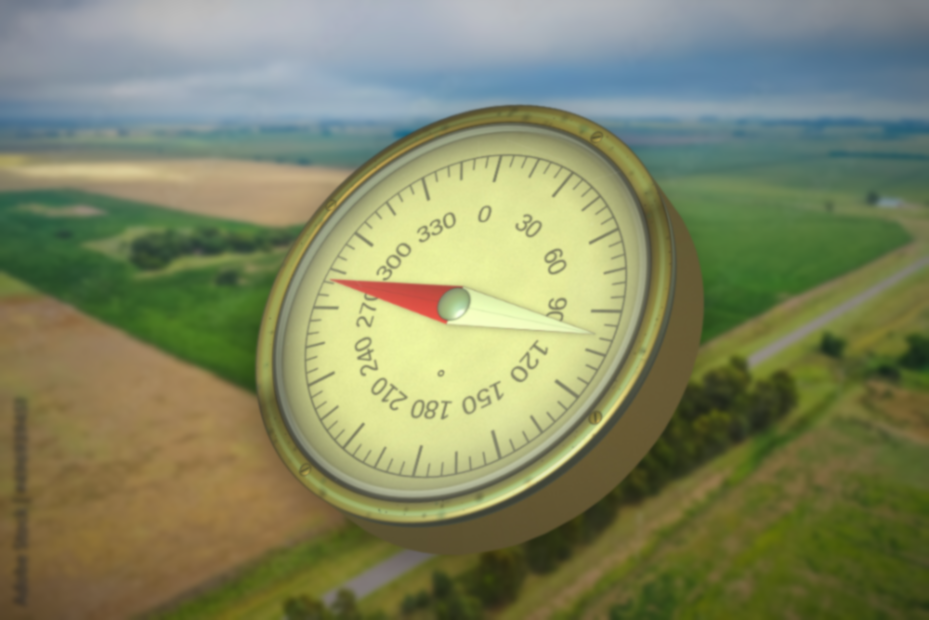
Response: 280
